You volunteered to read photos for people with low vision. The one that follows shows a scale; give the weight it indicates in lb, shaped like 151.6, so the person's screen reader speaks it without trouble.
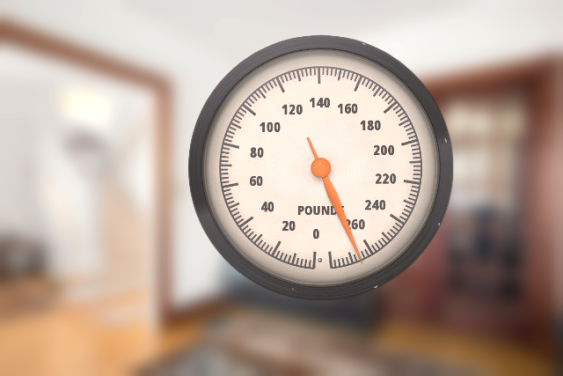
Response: 266
